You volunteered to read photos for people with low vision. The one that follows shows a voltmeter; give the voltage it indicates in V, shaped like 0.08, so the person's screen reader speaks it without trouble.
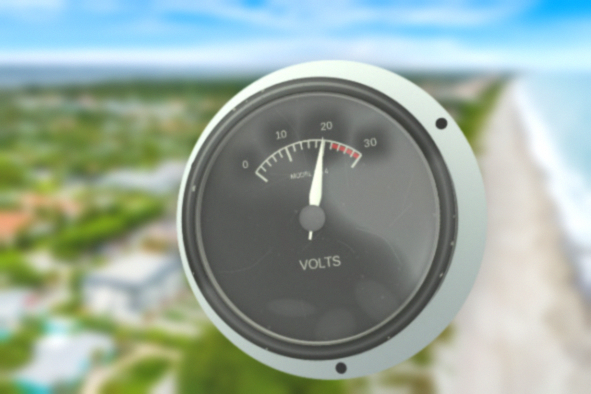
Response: 20
